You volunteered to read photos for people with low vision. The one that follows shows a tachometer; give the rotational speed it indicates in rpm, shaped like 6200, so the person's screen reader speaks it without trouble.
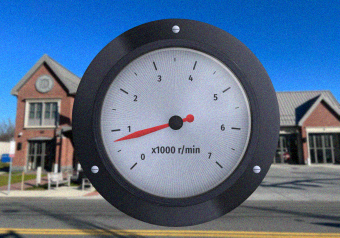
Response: 750
